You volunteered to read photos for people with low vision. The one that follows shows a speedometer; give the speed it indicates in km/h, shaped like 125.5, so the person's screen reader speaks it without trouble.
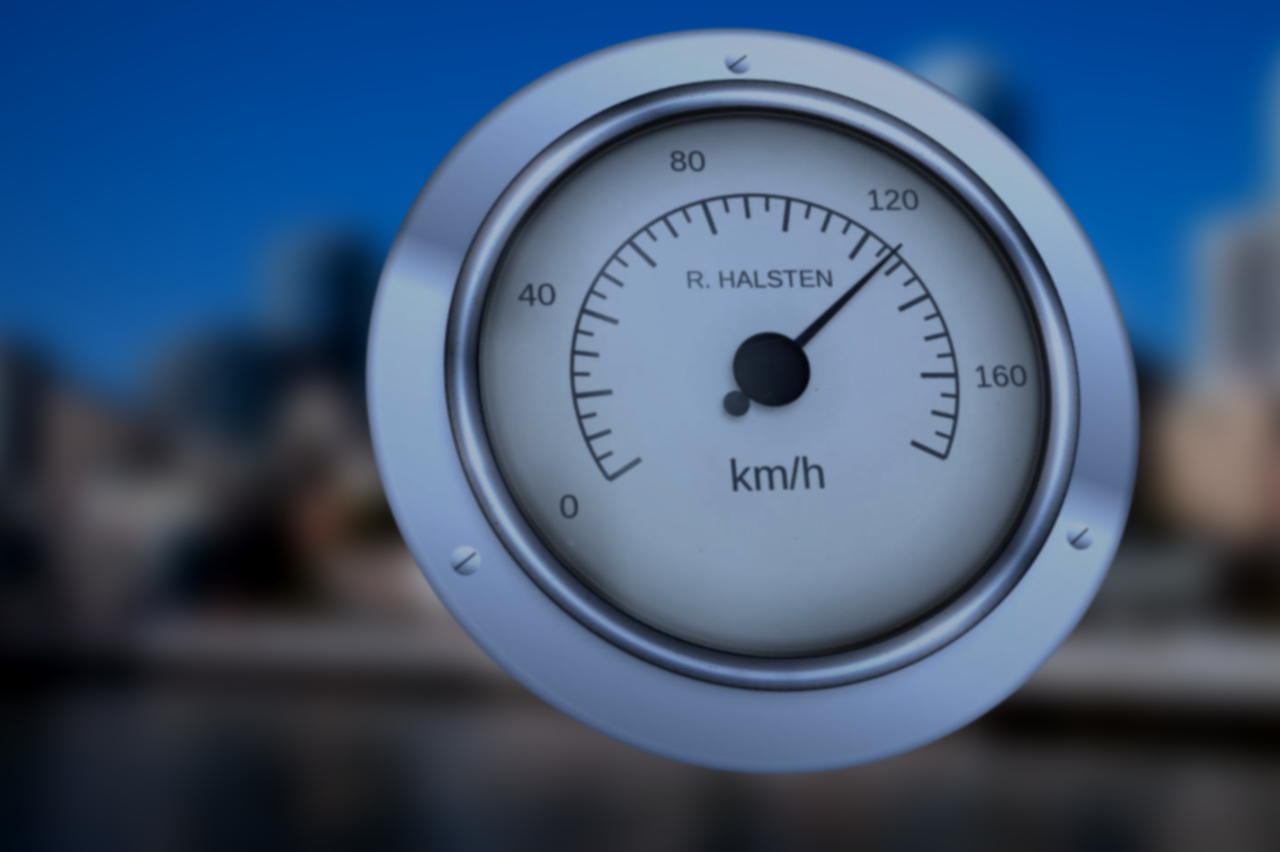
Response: 127.5
